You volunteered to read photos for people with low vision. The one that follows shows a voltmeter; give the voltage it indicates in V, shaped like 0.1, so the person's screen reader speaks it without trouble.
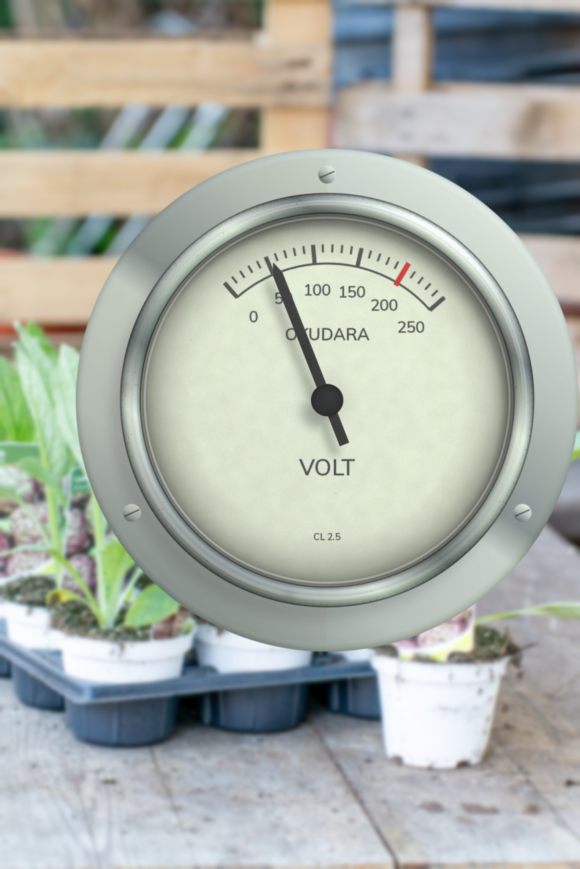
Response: 55
